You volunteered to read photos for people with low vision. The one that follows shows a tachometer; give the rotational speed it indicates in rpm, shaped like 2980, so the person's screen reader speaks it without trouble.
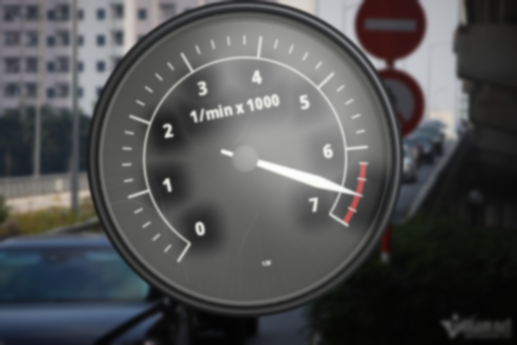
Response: 6600
